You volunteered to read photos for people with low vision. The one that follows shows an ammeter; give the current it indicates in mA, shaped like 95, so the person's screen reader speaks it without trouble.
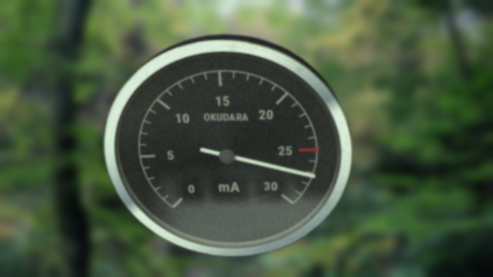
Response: 27
